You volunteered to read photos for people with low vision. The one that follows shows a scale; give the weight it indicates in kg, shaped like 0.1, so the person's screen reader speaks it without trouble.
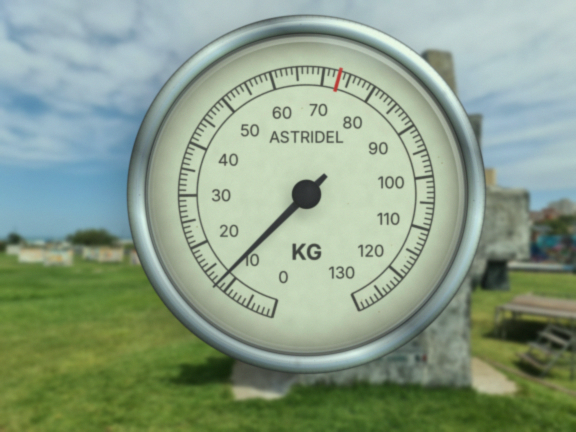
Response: 12
